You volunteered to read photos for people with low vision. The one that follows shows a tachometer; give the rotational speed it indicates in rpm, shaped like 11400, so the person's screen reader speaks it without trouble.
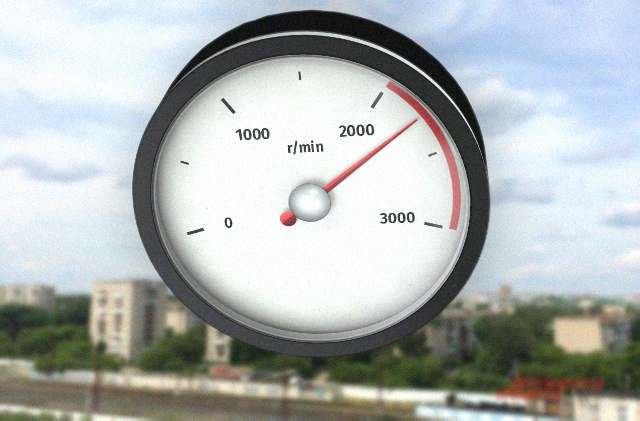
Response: 2250
